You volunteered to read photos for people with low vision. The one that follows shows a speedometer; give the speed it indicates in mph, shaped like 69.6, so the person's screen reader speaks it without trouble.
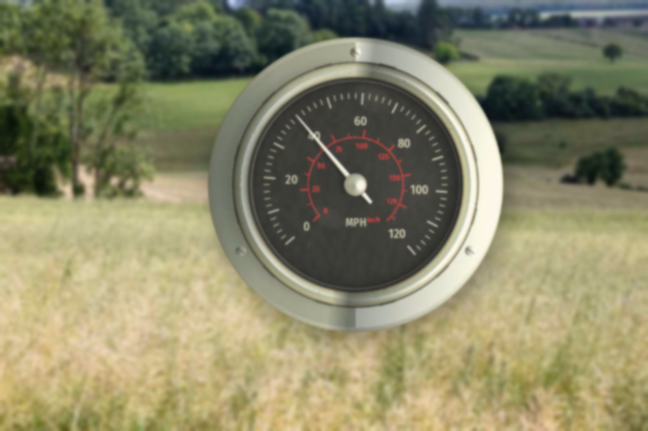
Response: 40
